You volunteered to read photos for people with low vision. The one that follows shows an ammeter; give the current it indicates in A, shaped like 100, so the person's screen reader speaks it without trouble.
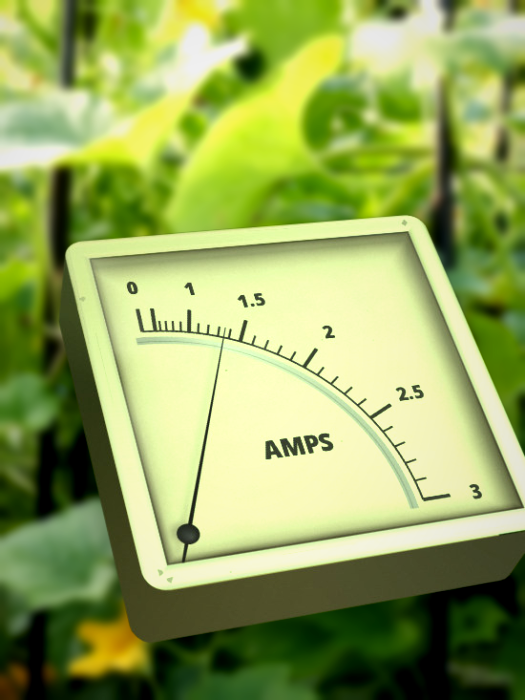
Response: 1.35
